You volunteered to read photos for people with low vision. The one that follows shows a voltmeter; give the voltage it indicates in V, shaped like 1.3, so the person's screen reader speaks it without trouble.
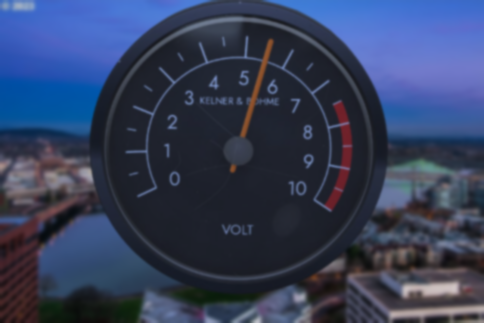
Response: 5.5
